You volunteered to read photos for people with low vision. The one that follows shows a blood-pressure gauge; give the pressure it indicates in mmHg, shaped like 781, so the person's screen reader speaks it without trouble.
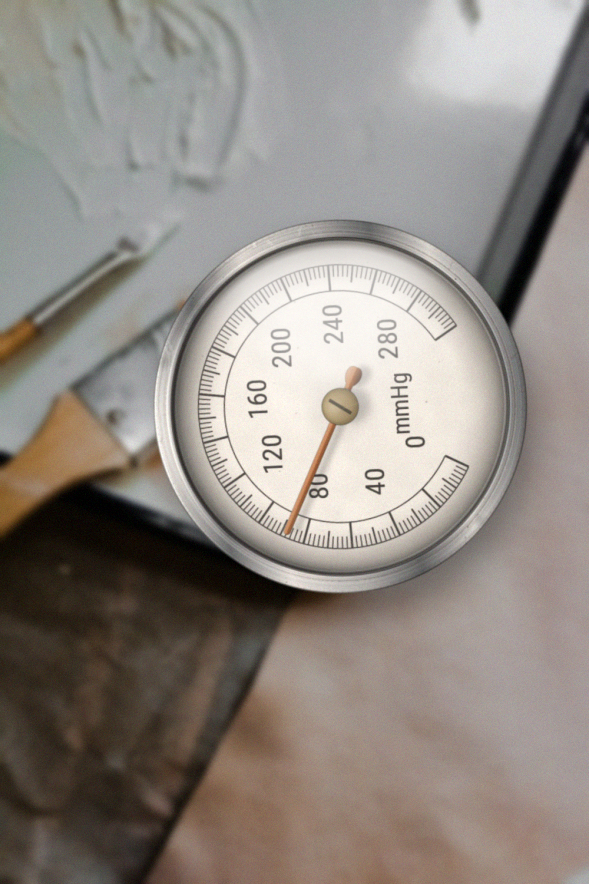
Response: 88
